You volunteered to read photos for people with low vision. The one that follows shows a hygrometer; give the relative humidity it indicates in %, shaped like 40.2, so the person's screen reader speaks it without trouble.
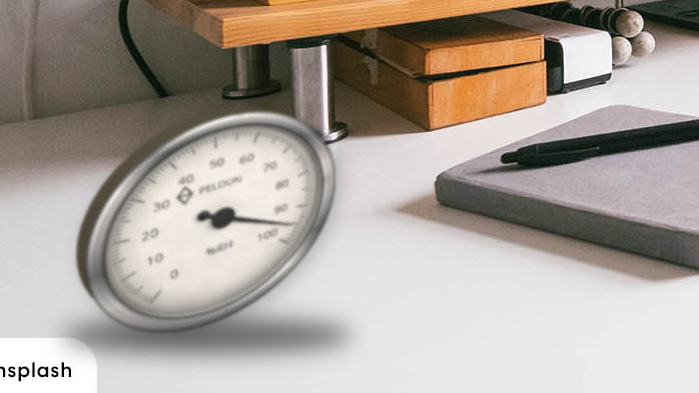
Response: 95
